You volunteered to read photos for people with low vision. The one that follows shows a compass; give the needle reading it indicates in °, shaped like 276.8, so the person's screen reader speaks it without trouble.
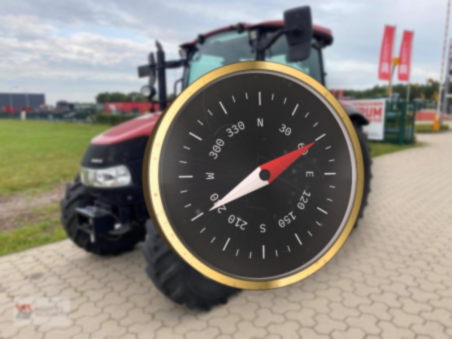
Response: 60
